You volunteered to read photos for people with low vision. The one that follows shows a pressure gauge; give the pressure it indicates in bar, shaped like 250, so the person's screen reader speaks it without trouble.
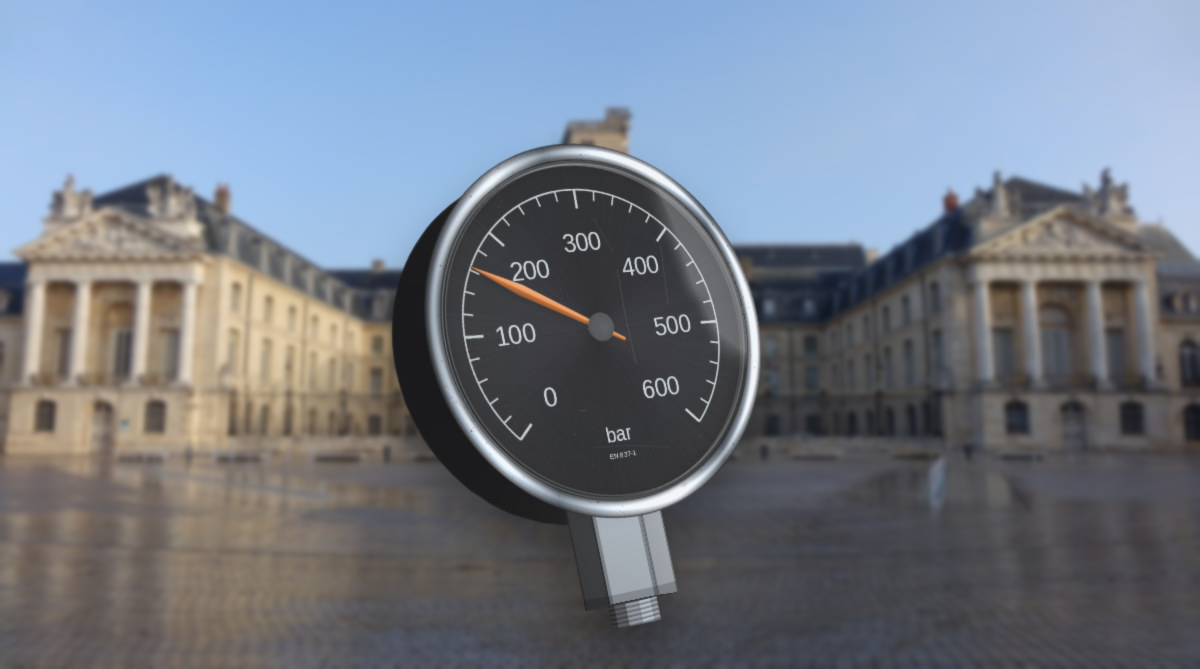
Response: 160
